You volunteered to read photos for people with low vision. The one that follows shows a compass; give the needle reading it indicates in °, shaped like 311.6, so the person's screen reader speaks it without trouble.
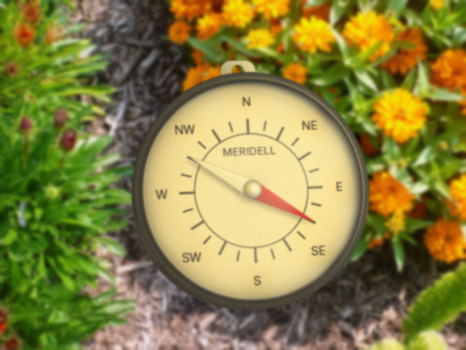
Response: 120
